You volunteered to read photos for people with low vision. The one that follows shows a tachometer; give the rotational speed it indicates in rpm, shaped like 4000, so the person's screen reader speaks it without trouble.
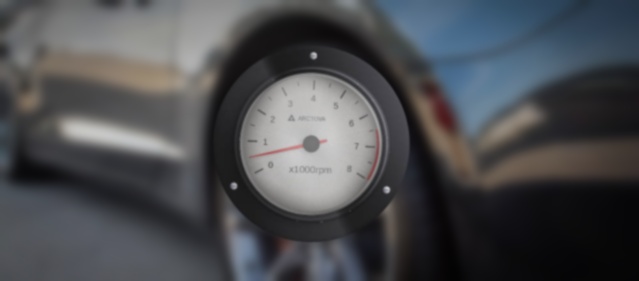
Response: 500
